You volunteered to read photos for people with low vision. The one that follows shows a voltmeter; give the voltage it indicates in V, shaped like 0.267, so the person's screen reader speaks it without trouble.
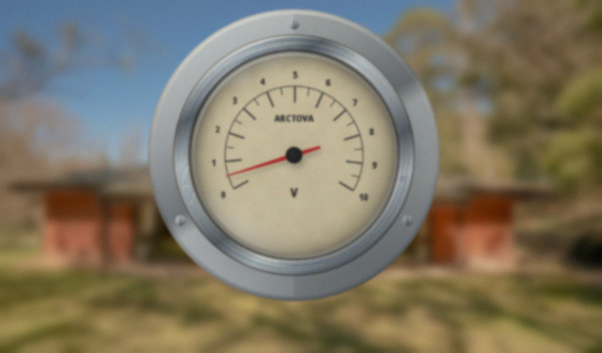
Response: 0.5
